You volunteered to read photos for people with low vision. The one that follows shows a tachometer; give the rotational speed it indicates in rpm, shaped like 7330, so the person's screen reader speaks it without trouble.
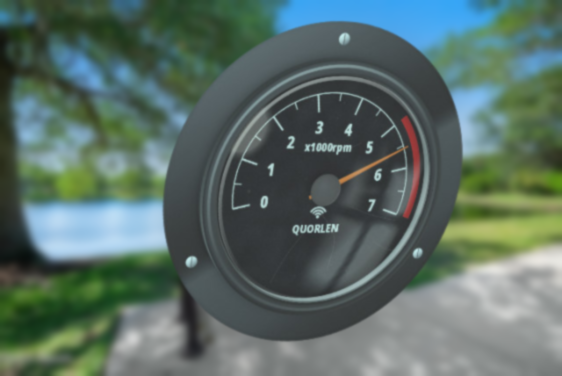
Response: 5500
